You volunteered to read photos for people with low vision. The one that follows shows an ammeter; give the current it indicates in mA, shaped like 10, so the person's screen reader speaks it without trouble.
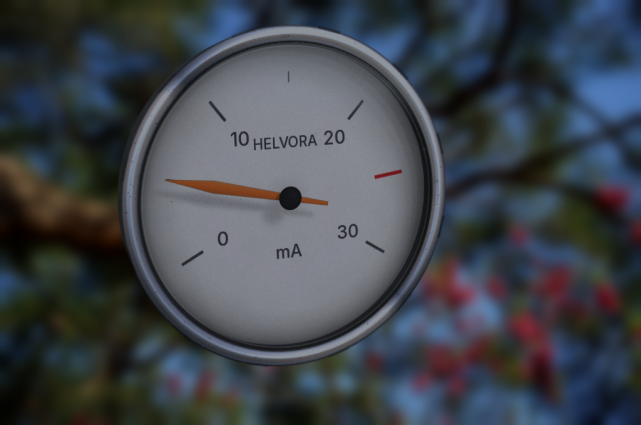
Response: 5
